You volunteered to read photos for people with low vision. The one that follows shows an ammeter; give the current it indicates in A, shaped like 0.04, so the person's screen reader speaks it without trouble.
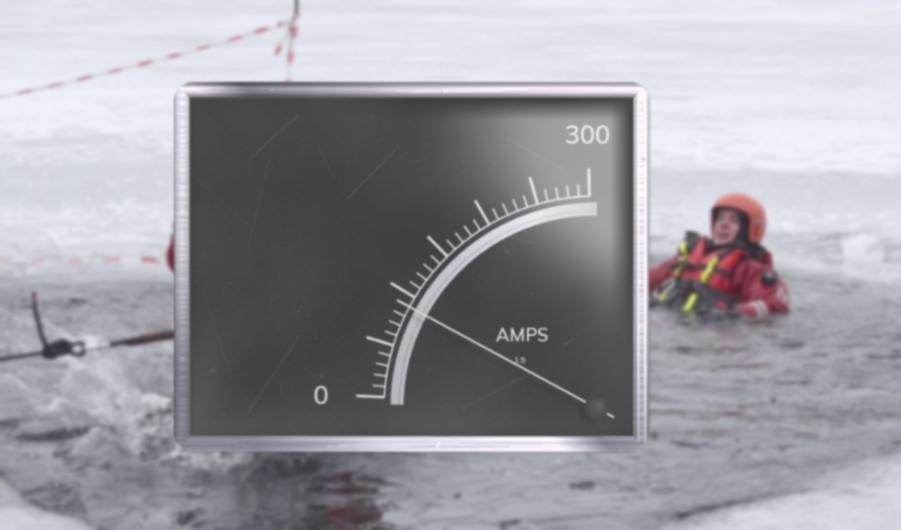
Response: 90
